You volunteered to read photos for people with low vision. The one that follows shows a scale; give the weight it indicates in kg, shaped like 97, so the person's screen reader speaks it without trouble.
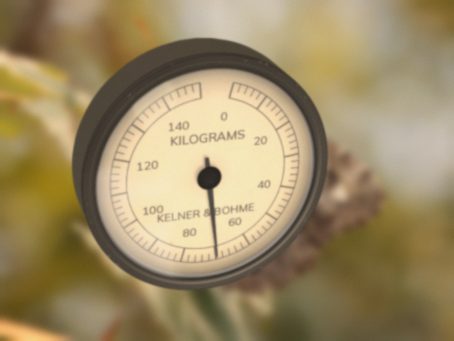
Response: 70
